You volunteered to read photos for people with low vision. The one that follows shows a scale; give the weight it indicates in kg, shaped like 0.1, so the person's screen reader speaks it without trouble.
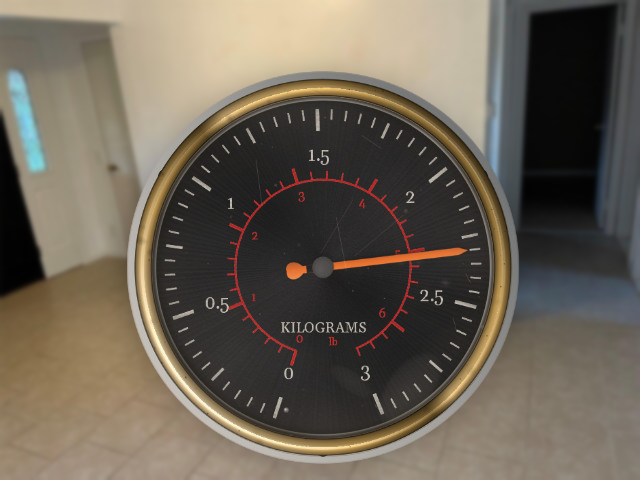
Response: 2.3
